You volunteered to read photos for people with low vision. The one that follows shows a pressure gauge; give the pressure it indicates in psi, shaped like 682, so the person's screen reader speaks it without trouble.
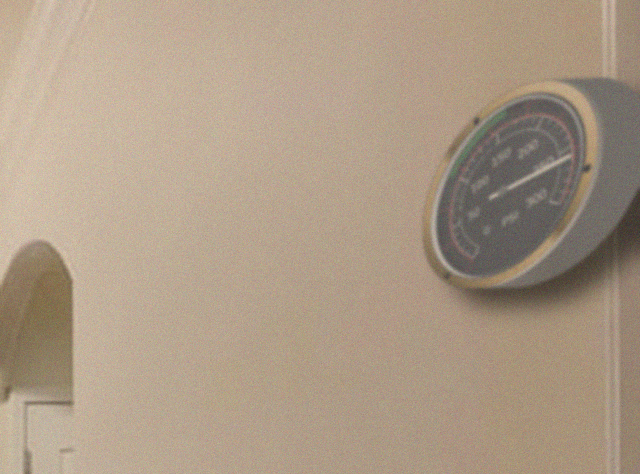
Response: 260
